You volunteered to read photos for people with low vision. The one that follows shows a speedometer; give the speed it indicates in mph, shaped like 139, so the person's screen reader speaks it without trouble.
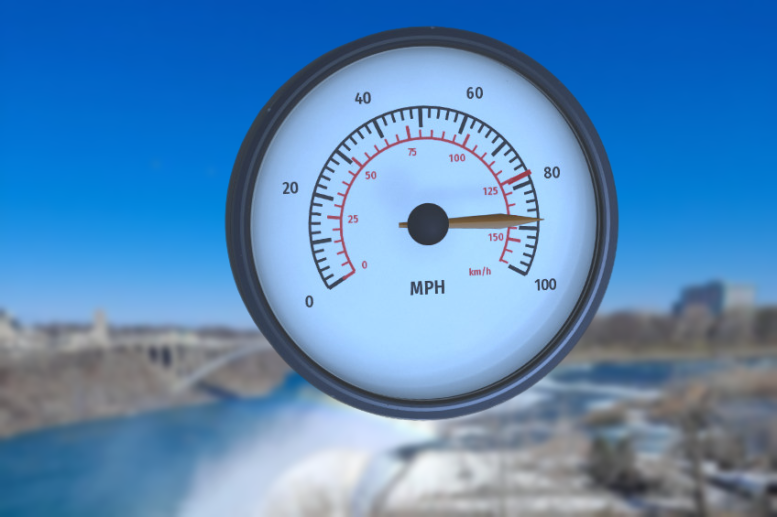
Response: 88
